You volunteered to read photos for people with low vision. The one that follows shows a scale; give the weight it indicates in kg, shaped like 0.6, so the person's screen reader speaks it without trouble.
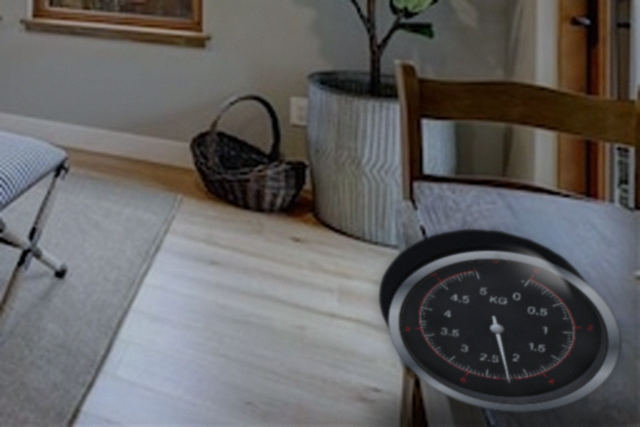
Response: 2.25
